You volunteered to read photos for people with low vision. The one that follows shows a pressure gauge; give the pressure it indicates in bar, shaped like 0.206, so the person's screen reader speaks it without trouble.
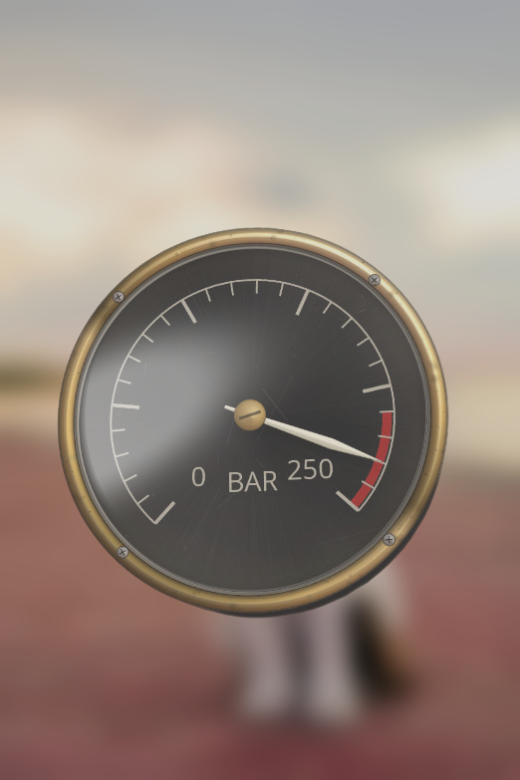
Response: 230
